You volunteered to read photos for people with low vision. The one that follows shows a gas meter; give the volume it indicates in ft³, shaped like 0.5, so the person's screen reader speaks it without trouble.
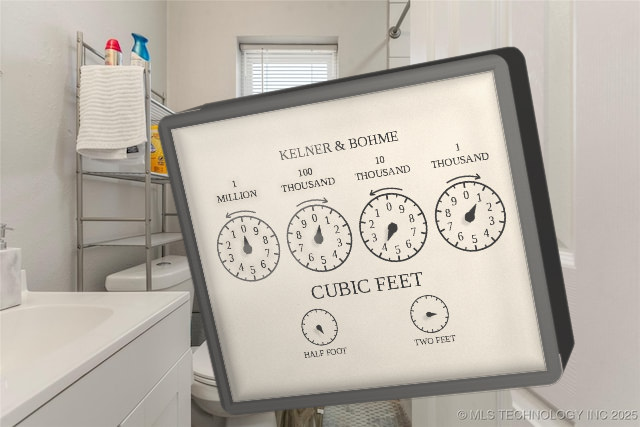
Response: 4100
